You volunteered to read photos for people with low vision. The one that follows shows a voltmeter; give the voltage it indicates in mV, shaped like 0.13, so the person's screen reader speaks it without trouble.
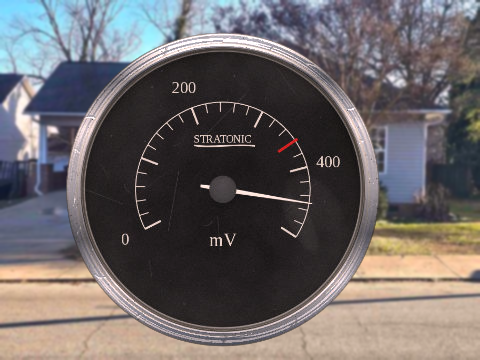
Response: 450
